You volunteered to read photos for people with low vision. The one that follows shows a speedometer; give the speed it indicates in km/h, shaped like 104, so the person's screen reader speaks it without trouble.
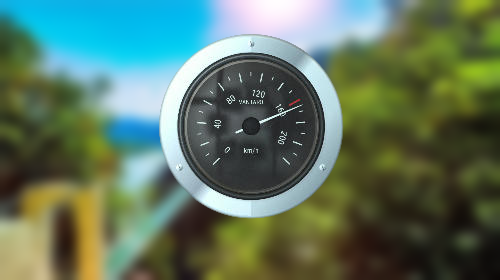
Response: 165
